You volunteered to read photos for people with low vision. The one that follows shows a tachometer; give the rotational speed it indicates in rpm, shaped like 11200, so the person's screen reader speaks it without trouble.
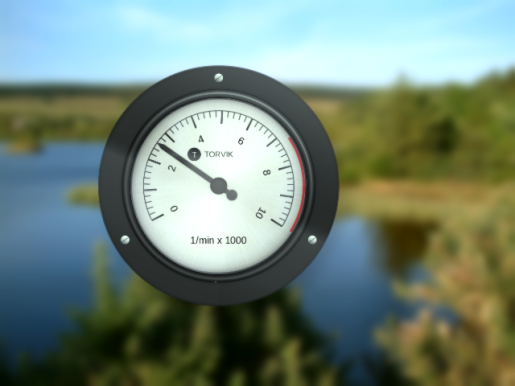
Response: 2600
